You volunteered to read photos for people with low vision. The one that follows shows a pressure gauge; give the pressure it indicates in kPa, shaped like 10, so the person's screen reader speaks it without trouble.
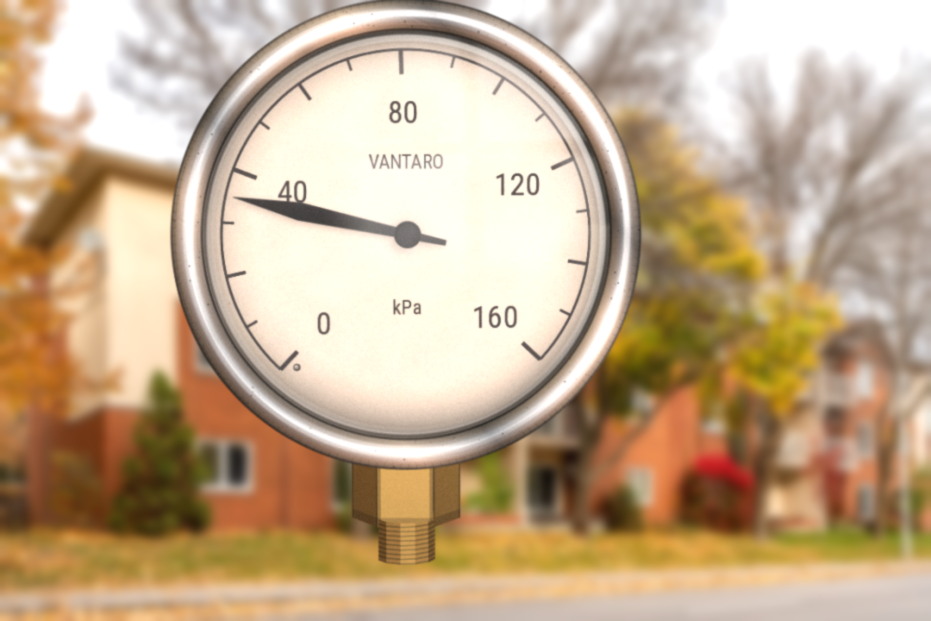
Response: 35
